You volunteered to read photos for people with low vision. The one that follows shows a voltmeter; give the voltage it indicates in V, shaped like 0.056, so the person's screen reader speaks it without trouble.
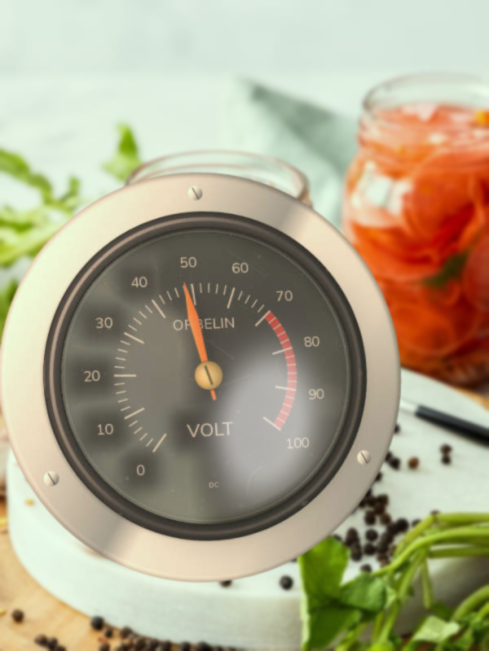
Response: 48
